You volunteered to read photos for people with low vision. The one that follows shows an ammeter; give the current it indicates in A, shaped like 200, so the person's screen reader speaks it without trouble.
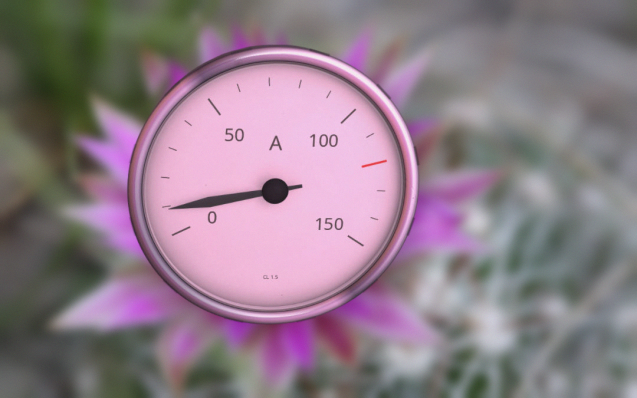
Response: 10
